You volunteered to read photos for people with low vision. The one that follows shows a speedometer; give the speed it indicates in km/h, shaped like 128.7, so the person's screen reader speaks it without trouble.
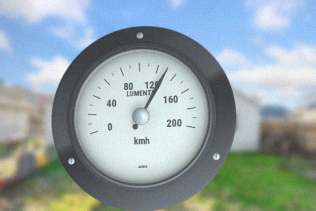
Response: 130
